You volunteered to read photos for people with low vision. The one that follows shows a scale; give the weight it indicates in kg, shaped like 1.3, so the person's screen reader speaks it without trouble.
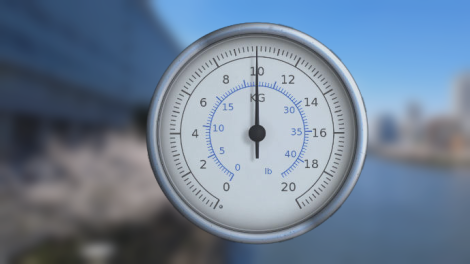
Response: 10
